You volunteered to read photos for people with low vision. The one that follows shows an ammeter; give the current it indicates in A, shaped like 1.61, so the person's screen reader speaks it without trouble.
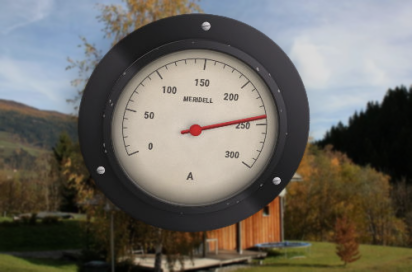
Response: 240
